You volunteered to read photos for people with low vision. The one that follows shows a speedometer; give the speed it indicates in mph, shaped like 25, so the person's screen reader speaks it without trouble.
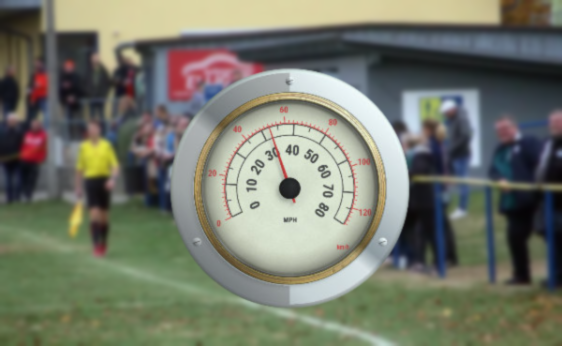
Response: 32.5
